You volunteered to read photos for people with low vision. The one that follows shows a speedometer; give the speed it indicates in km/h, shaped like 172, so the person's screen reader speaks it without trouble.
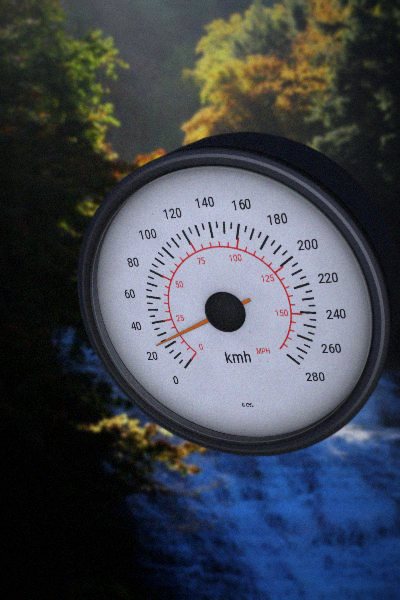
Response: 25
